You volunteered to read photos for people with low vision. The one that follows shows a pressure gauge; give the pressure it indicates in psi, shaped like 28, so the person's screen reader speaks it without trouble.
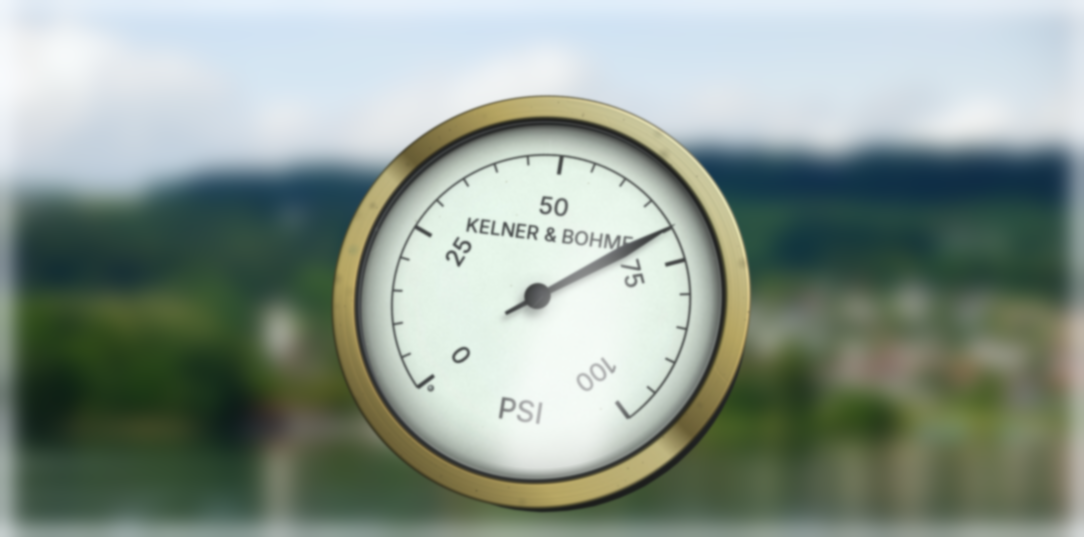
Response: 70
